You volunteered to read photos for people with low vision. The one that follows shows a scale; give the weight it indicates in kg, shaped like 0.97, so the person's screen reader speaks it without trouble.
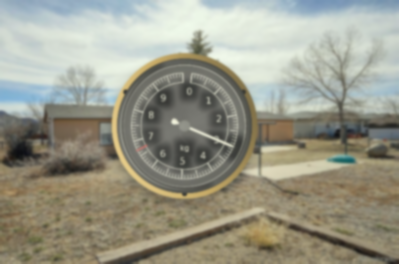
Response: 3
